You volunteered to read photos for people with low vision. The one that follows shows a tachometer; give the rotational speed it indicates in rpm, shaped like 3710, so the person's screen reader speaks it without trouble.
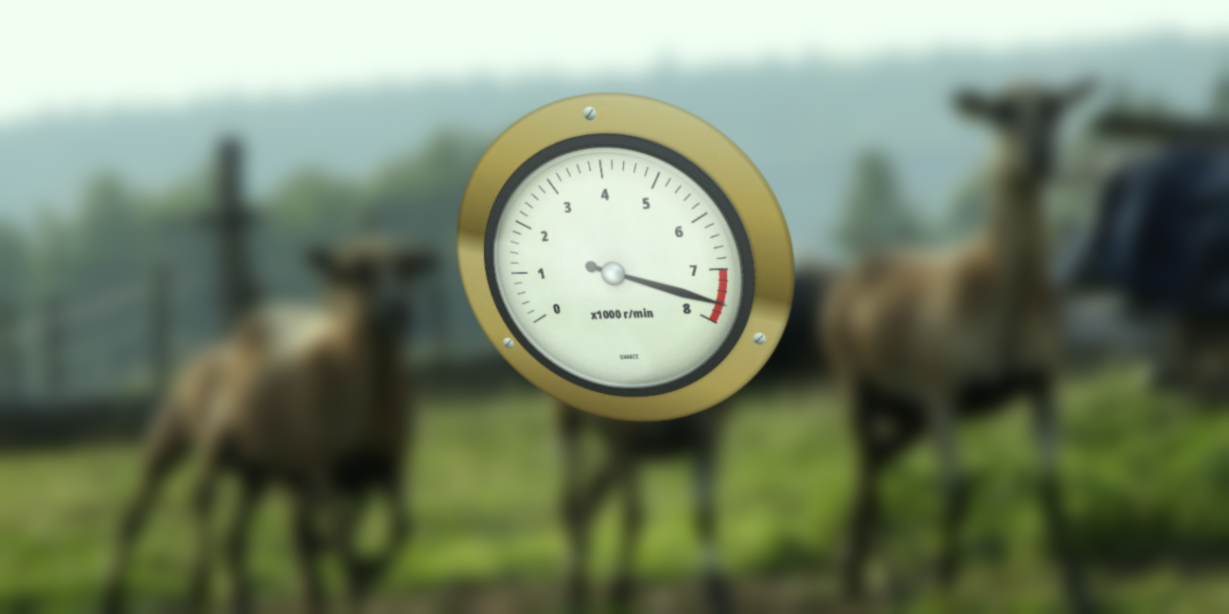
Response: 7600
